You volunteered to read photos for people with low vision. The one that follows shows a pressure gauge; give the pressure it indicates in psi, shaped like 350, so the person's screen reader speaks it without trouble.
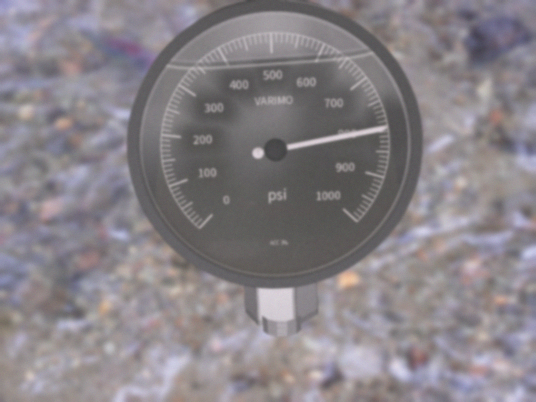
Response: 800
